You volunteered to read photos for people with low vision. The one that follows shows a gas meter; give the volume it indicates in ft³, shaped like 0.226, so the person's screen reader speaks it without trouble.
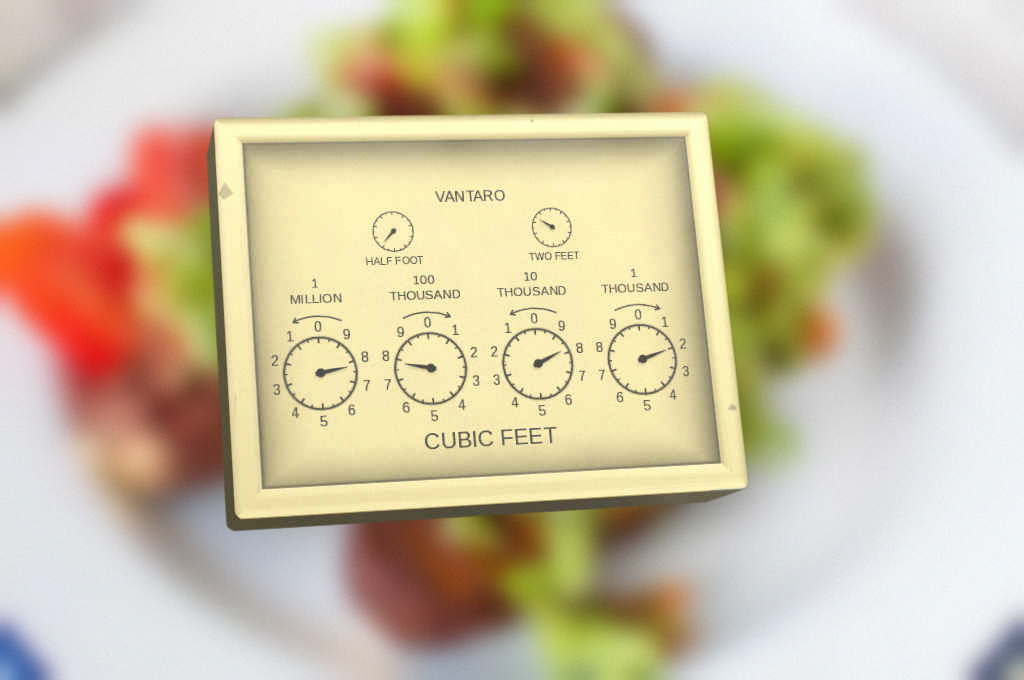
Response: 778200
